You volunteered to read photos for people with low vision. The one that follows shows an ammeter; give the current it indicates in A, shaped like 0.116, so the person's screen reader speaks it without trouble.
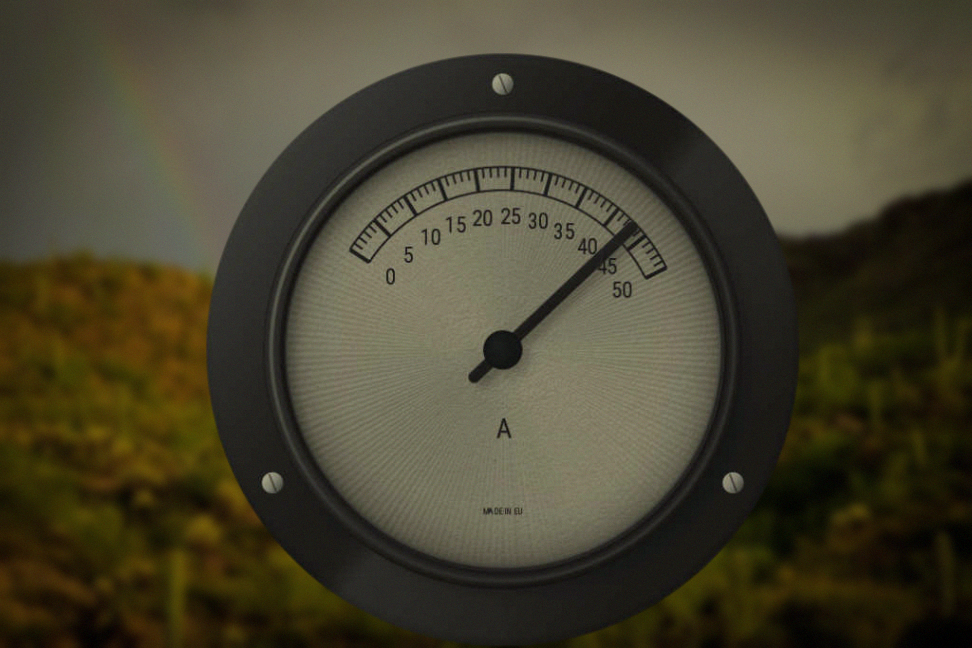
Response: 43
